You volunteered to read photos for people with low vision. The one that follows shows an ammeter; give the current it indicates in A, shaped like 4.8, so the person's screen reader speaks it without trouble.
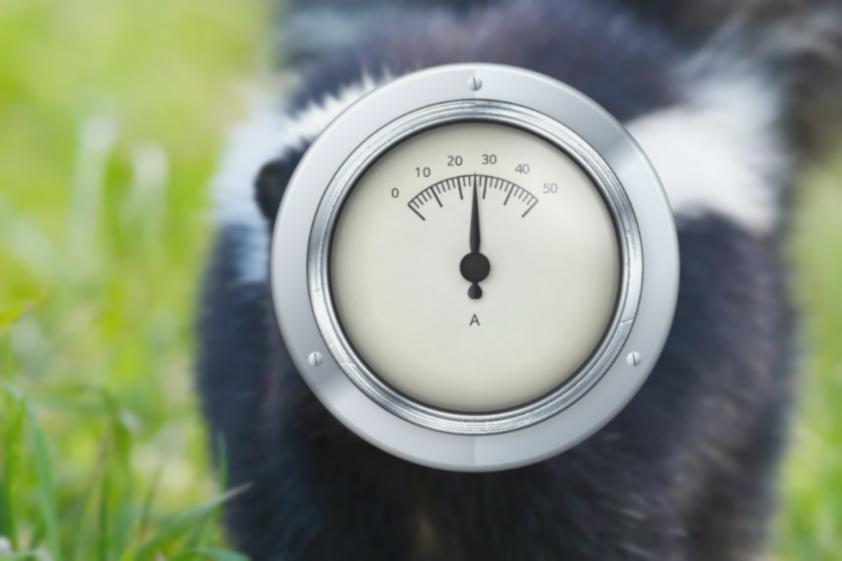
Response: 26
